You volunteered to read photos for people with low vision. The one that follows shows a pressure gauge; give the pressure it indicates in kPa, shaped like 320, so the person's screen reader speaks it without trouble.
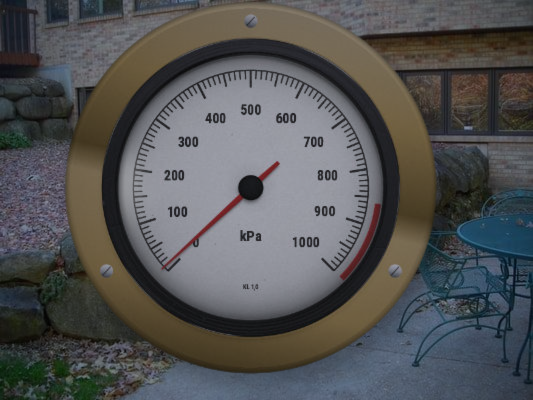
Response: 10
